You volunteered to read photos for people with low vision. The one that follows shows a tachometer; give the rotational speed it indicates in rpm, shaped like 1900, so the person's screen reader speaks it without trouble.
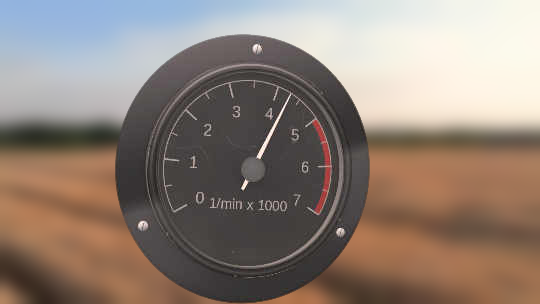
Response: 4250
